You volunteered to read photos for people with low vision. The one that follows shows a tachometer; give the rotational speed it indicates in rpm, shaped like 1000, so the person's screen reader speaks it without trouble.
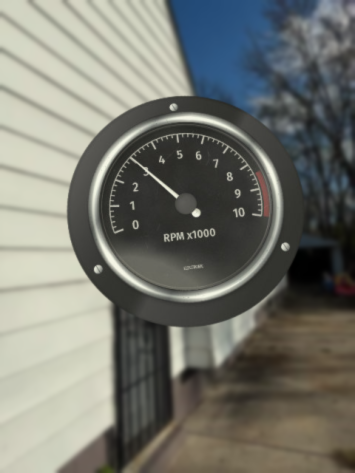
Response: 3000
